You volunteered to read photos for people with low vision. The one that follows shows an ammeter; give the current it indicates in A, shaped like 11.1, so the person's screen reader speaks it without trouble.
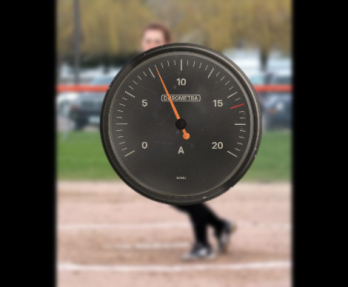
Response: 8
